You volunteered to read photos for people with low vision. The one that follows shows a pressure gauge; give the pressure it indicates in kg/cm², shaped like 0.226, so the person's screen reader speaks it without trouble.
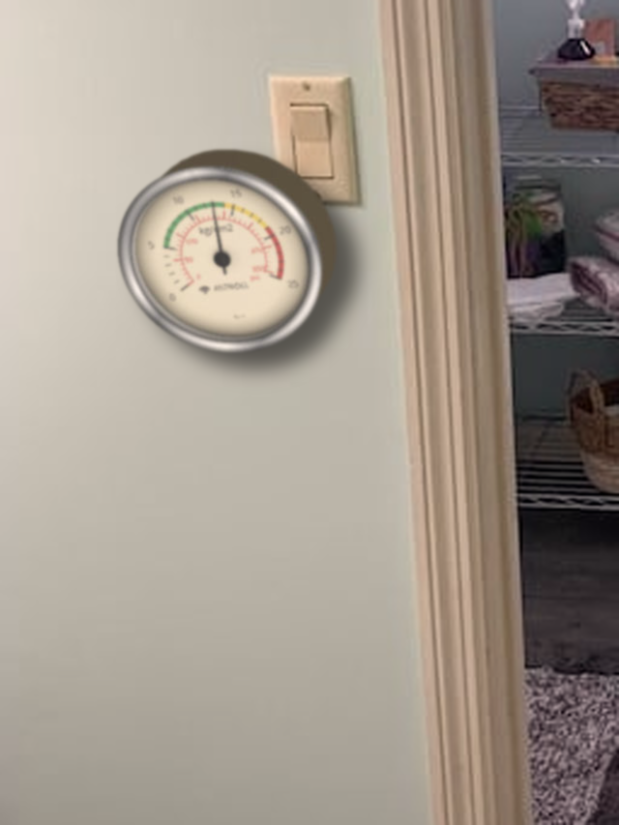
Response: 13
